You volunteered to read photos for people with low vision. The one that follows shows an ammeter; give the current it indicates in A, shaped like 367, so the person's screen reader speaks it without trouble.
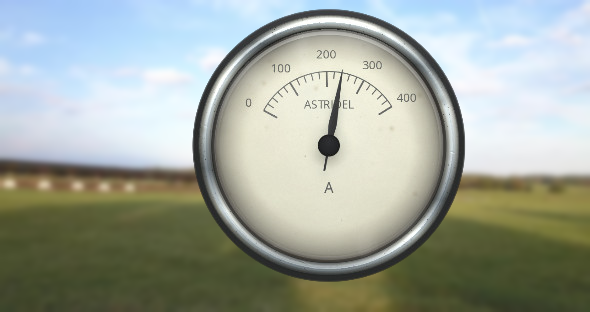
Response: 240
